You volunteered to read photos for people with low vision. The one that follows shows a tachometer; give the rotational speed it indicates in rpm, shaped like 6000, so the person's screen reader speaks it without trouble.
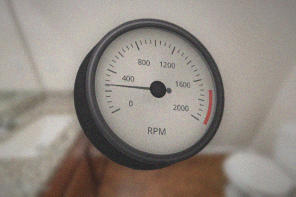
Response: 250
